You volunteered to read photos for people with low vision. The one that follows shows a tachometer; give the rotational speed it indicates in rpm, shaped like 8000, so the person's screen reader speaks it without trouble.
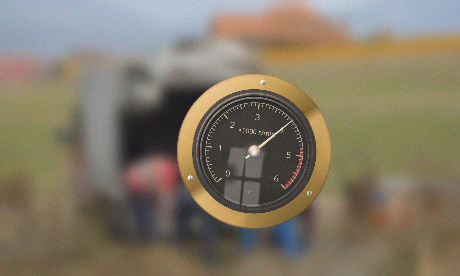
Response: 4000
